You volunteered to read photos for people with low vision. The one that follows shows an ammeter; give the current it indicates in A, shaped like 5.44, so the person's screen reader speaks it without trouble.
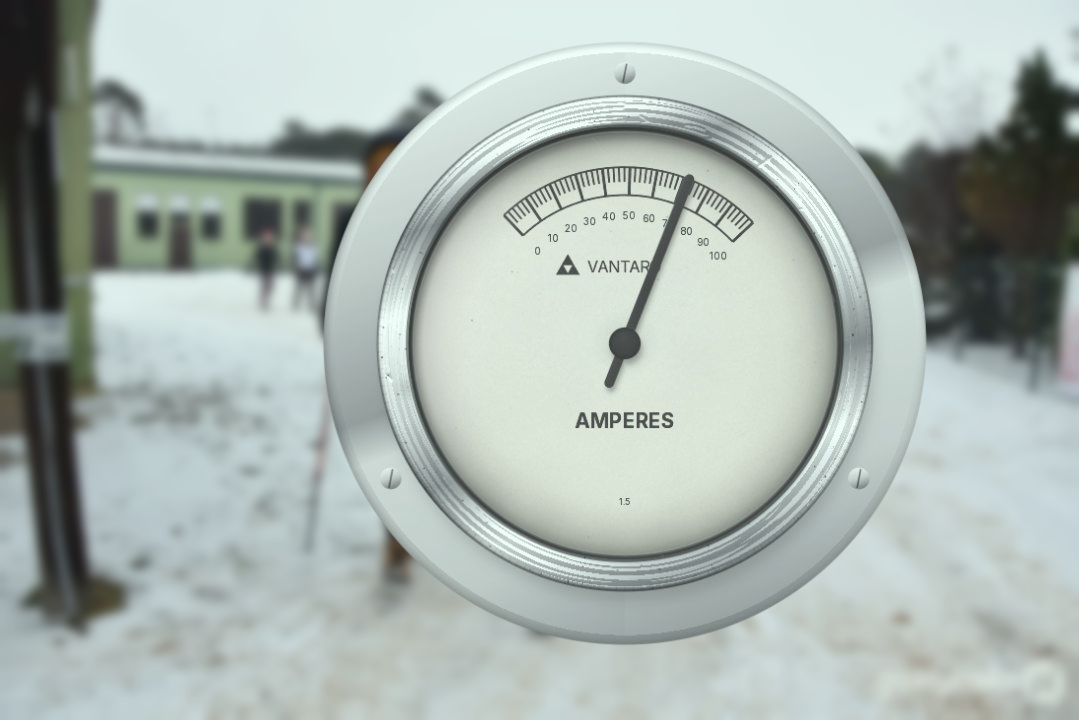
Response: 72
